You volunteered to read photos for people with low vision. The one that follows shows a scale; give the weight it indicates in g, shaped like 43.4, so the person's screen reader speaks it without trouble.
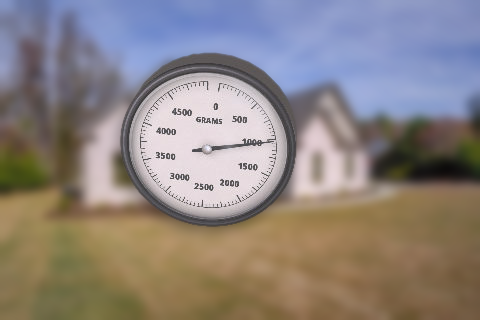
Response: 1000
